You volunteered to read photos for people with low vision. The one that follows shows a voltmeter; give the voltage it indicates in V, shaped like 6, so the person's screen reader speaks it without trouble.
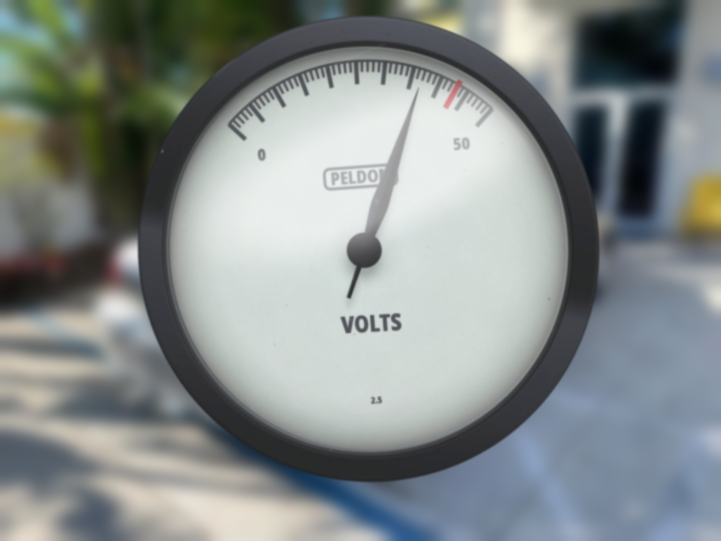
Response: 37
